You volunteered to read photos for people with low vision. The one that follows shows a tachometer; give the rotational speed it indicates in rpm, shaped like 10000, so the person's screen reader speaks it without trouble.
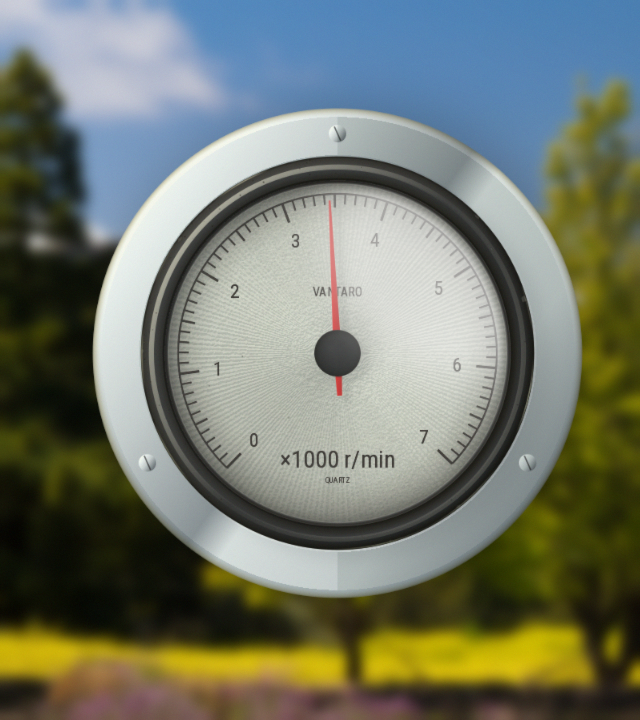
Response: 3450
